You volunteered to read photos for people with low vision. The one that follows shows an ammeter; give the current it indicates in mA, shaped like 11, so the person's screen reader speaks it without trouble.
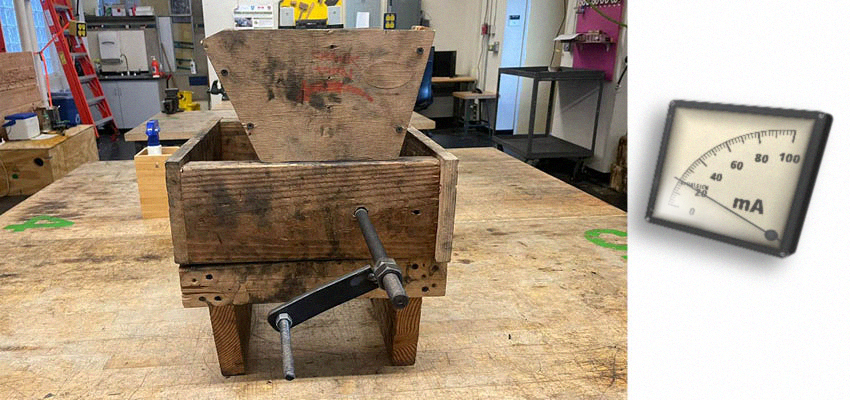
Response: 20
